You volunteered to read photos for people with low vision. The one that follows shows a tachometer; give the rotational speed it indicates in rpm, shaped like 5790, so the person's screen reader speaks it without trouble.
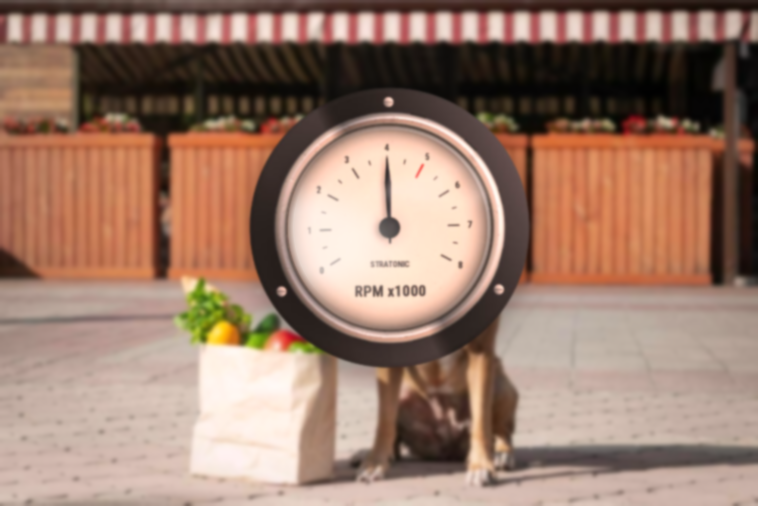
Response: 4000
